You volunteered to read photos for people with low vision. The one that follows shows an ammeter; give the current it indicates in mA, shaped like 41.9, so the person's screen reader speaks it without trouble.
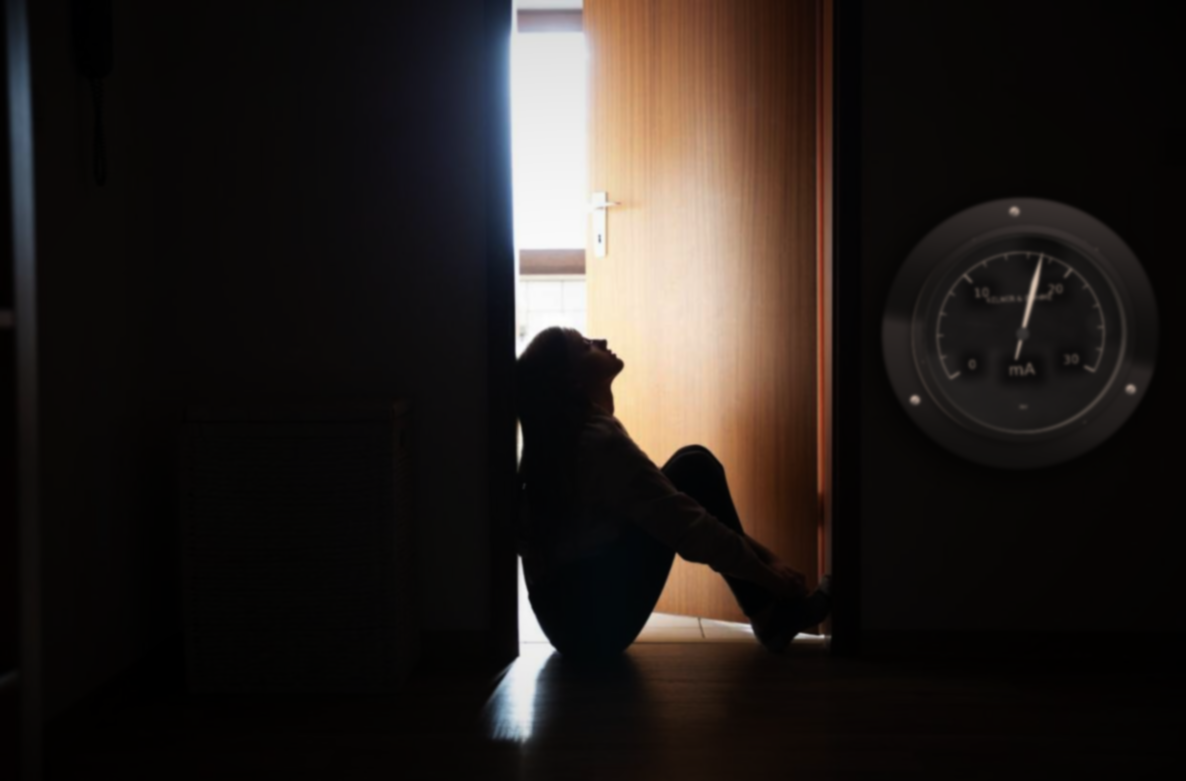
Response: 17
